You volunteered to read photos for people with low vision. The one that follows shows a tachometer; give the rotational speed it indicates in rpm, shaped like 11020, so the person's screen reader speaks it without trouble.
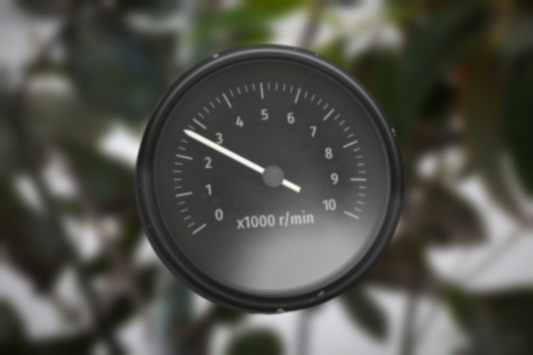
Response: 2600
